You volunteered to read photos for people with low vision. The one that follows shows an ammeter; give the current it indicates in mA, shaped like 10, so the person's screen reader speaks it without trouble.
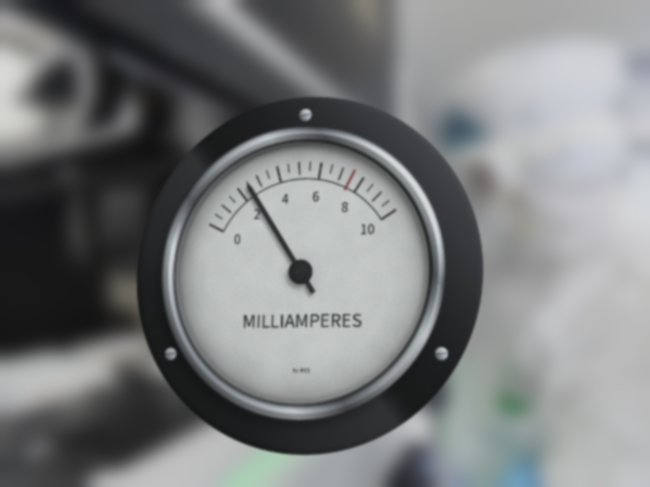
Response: 2.5
